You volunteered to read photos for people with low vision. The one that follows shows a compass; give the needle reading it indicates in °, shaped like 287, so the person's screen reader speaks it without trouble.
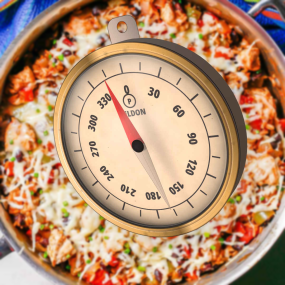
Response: 345
